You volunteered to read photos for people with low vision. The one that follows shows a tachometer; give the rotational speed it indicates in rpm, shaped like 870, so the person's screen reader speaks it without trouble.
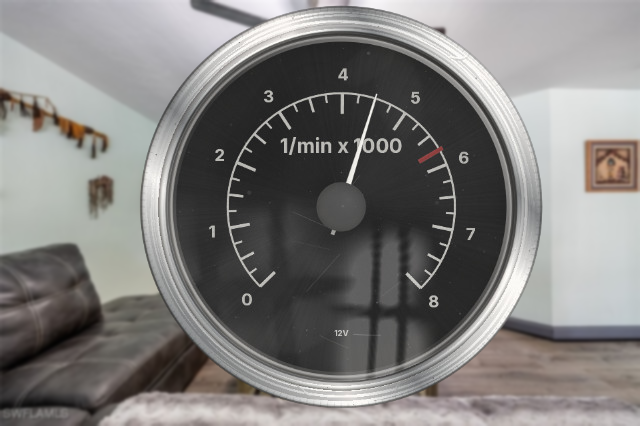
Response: 4500
